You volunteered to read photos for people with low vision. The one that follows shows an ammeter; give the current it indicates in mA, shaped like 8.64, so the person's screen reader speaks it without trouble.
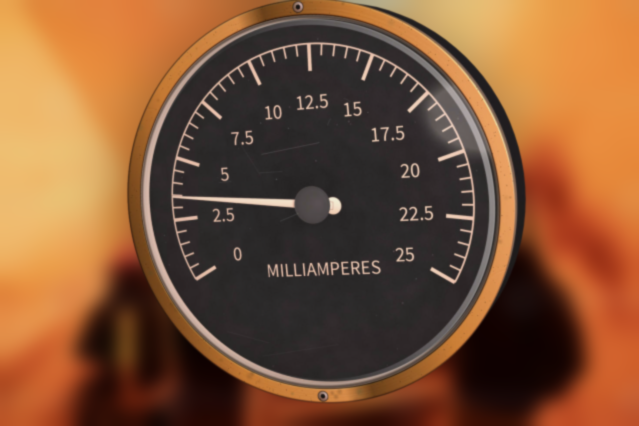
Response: 3.5
